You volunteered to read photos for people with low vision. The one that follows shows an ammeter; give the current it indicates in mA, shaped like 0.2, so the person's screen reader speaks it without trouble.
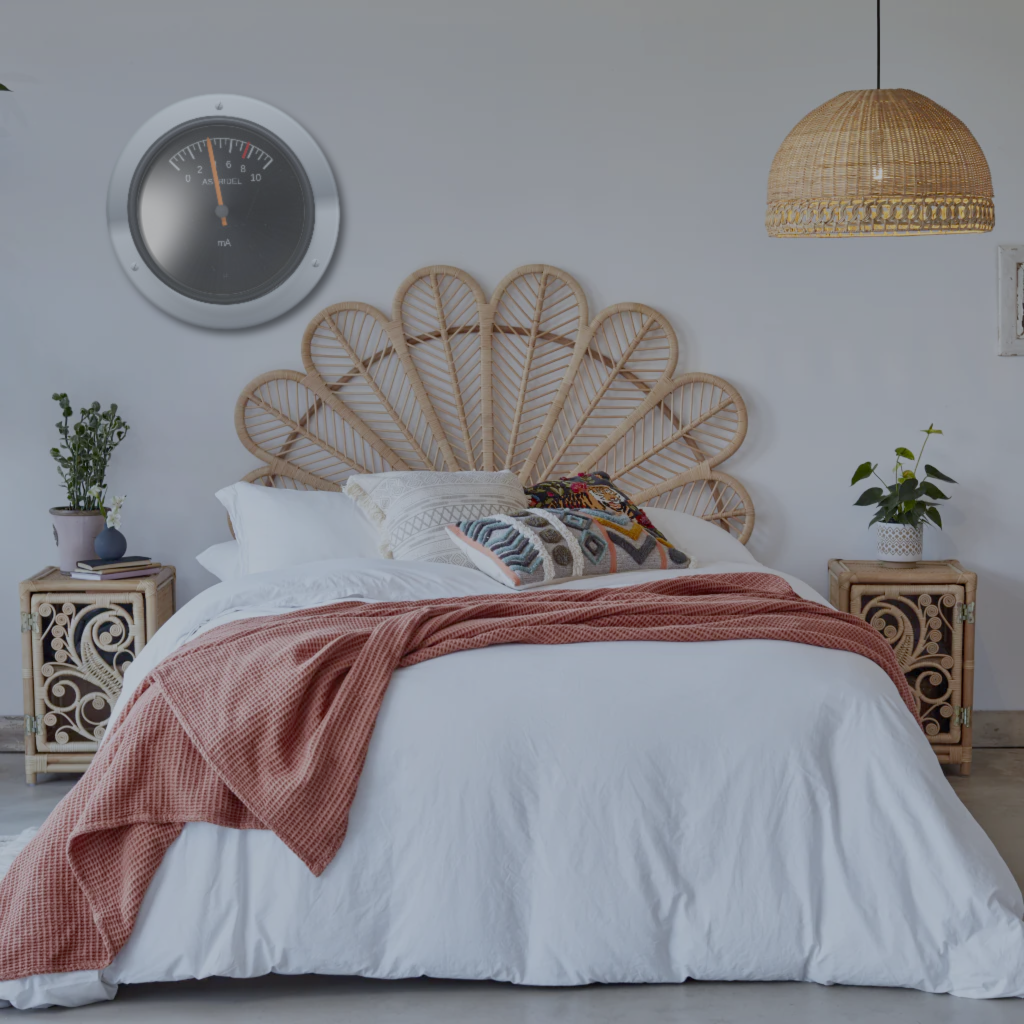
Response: 4
